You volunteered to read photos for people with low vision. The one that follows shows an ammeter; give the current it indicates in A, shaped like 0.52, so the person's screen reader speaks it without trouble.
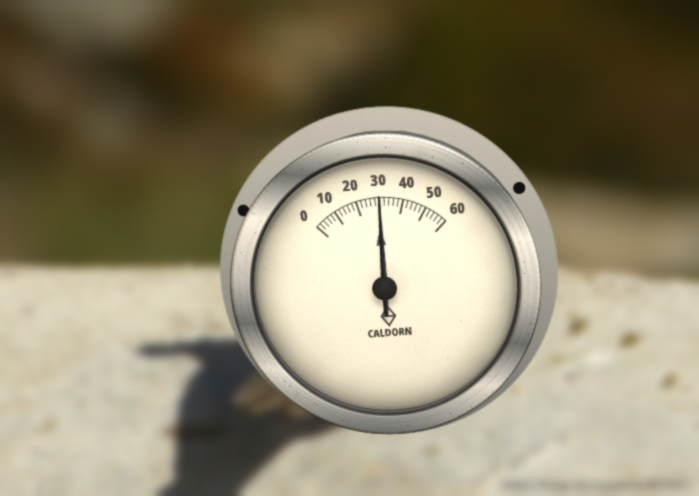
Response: 30
